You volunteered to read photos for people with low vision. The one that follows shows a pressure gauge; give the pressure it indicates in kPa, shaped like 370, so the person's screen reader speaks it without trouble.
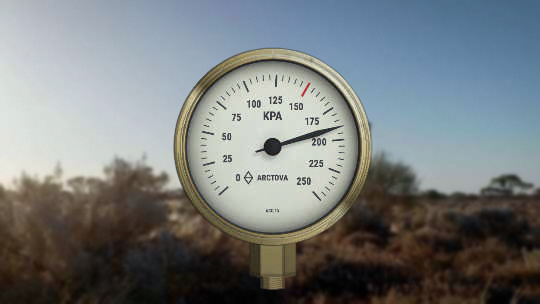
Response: 190
